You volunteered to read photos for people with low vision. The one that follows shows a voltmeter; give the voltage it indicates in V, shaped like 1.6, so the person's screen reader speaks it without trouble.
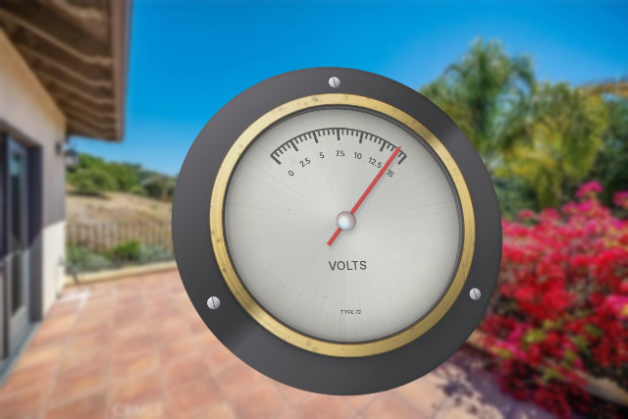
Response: 14
